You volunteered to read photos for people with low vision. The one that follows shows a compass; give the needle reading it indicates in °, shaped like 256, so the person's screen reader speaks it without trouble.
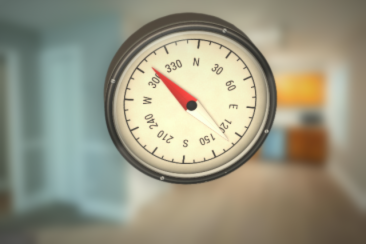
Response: 310
